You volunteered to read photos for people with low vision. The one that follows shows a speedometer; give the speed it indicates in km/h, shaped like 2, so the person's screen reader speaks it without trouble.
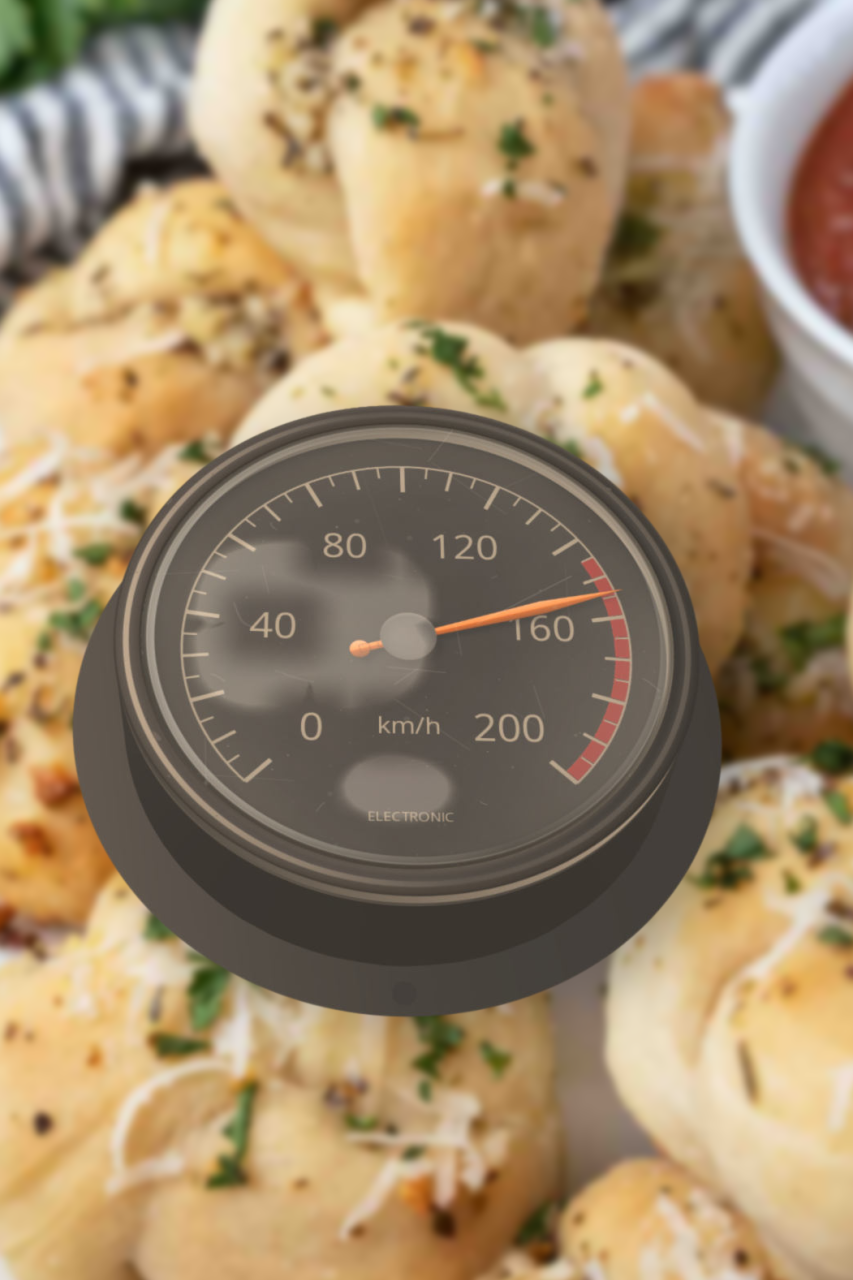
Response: 155
